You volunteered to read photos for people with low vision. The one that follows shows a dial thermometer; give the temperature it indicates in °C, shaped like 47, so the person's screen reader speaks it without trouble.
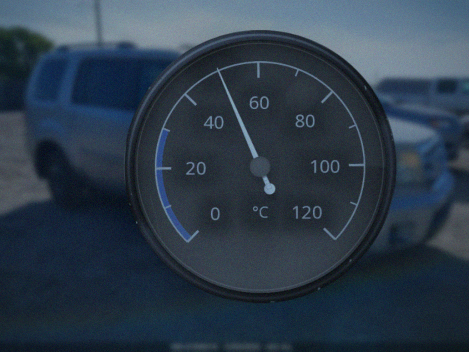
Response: 50
